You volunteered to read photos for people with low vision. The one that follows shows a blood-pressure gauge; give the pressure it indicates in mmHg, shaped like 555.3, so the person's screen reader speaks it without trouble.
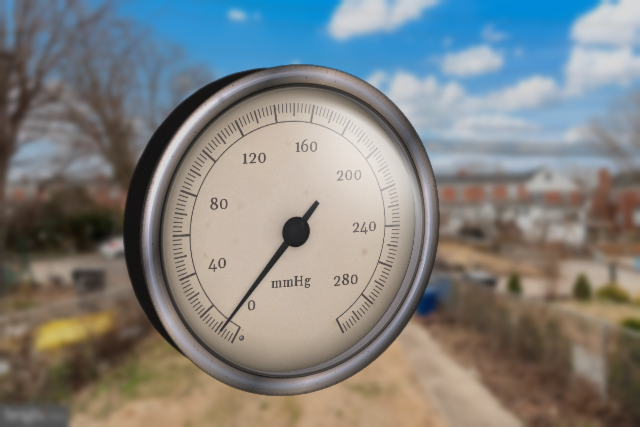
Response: 10
